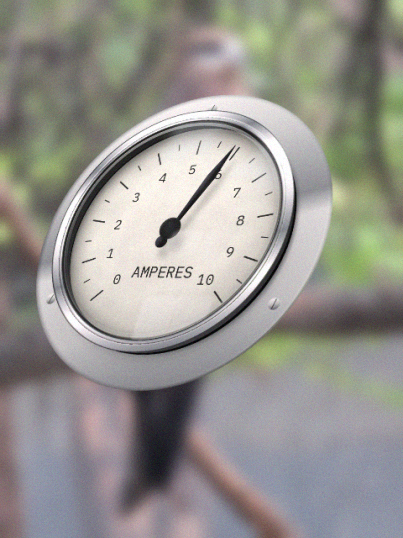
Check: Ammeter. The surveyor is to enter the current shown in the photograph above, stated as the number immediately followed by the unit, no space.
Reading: 6A
